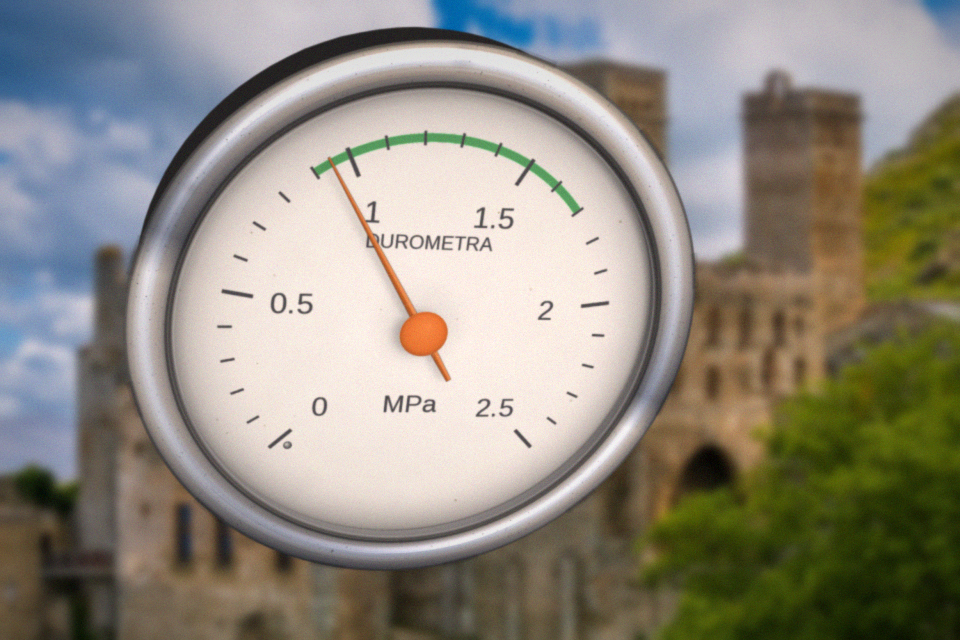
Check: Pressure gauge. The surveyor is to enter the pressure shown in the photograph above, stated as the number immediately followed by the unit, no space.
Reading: 0.95MPa
